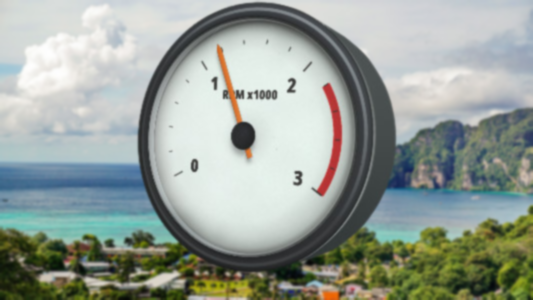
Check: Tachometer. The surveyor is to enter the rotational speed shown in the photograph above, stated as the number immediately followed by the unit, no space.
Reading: 1200rpm
